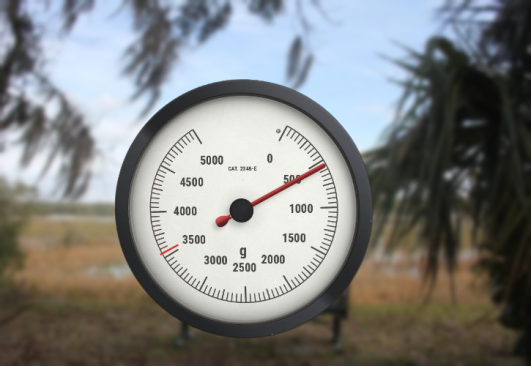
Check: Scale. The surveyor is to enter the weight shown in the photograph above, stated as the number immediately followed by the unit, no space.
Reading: 550g
